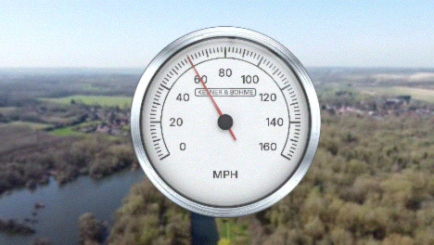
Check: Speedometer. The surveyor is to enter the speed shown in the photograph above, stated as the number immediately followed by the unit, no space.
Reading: 60mph
